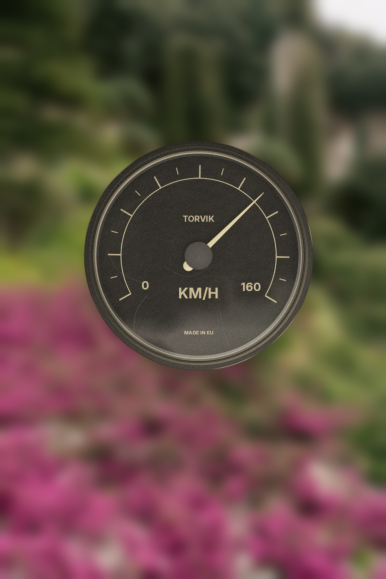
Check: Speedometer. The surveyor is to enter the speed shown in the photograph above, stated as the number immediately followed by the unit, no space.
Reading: 110km/h
